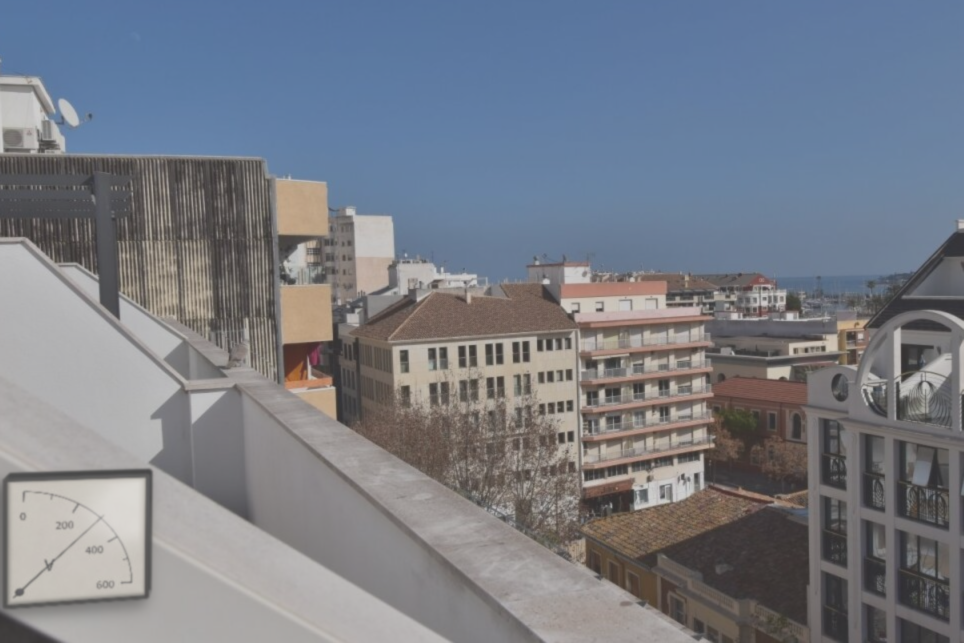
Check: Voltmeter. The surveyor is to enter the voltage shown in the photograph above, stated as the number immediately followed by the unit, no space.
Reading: 300V
